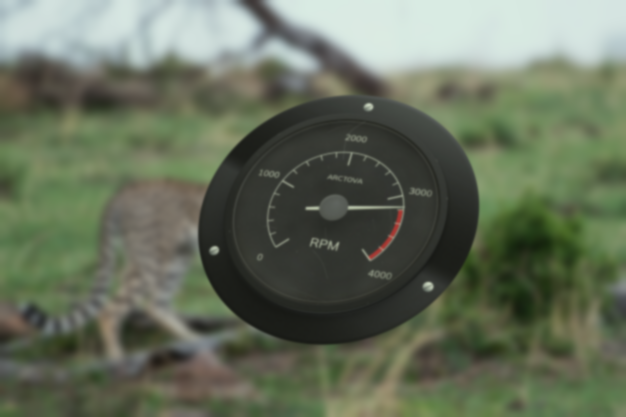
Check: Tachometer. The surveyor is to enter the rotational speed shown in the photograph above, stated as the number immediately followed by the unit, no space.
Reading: 3200rpm
